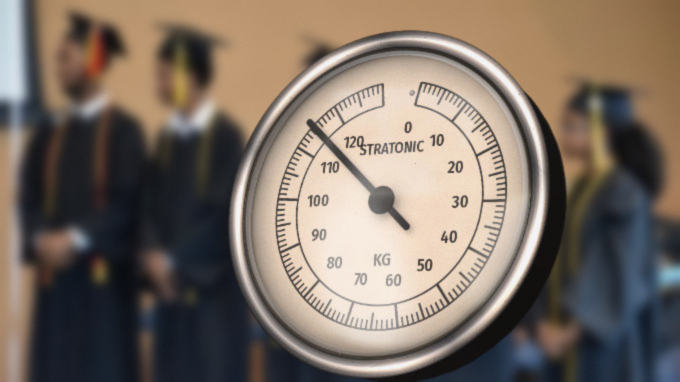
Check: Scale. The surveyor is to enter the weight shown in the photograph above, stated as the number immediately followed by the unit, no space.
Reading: 115kg
